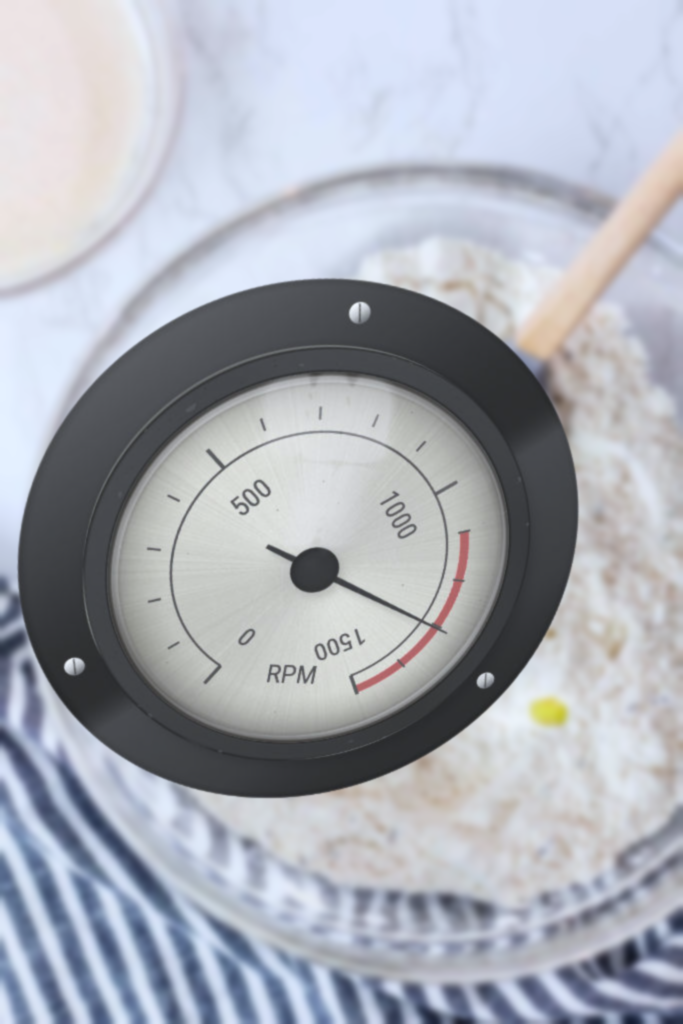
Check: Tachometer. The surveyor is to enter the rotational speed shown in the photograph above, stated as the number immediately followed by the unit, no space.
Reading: 1300rpm
